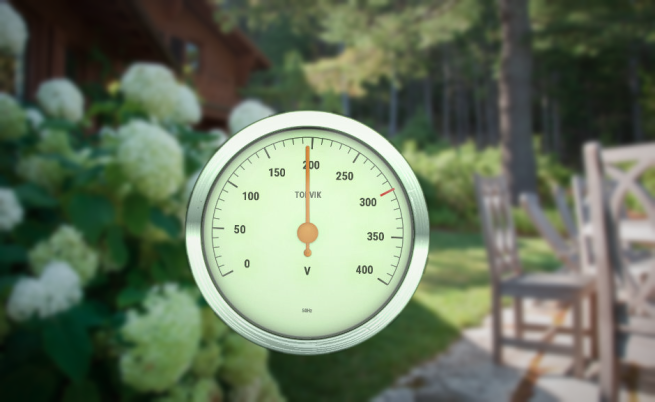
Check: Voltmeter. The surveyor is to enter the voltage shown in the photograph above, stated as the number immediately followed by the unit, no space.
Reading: 195V
